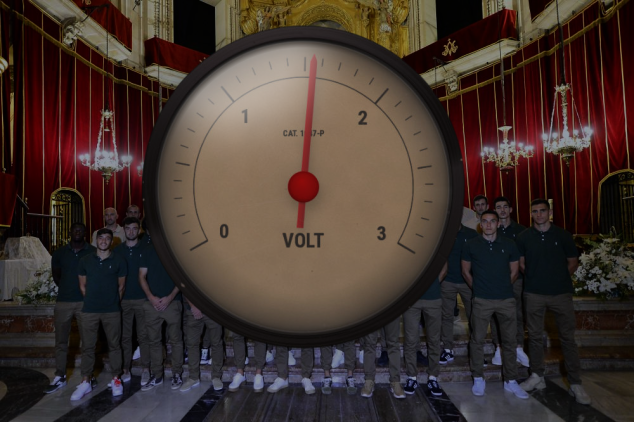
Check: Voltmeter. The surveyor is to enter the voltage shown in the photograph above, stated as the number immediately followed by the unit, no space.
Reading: 1.55V
